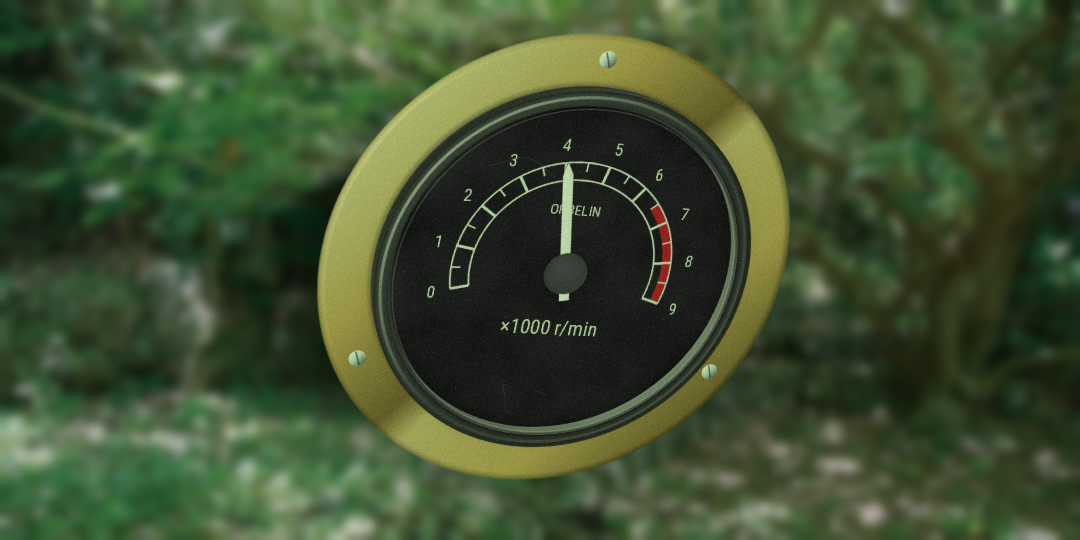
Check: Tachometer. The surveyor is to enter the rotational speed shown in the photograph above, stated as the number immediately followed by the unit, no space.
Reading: 4000rpm
